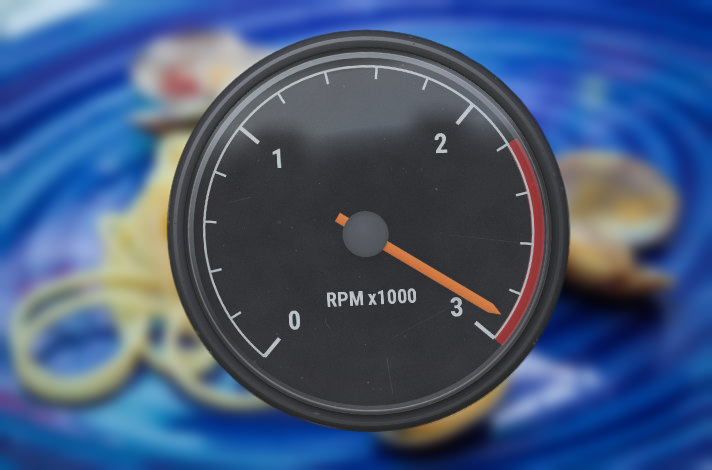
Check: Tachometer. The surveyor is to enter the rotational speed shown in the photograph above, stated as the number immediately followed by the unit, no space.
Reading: 2900rpm
